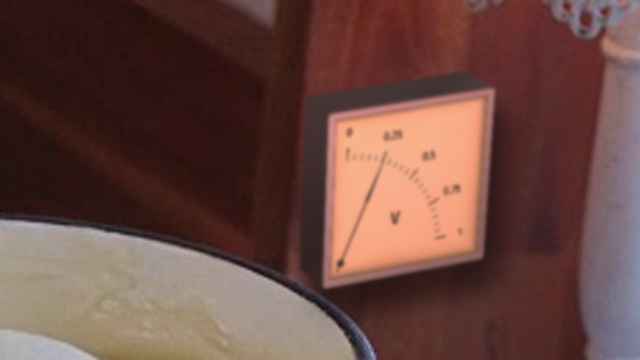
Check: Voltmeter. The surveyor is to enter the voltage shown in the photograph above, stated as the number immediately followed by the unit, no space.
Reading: 0.25V
